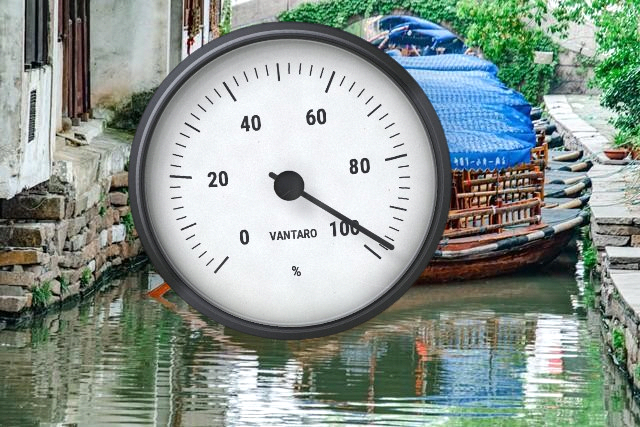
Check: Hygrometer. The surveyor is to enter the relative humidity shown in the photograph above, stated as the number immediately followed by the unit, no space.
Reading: 97%
